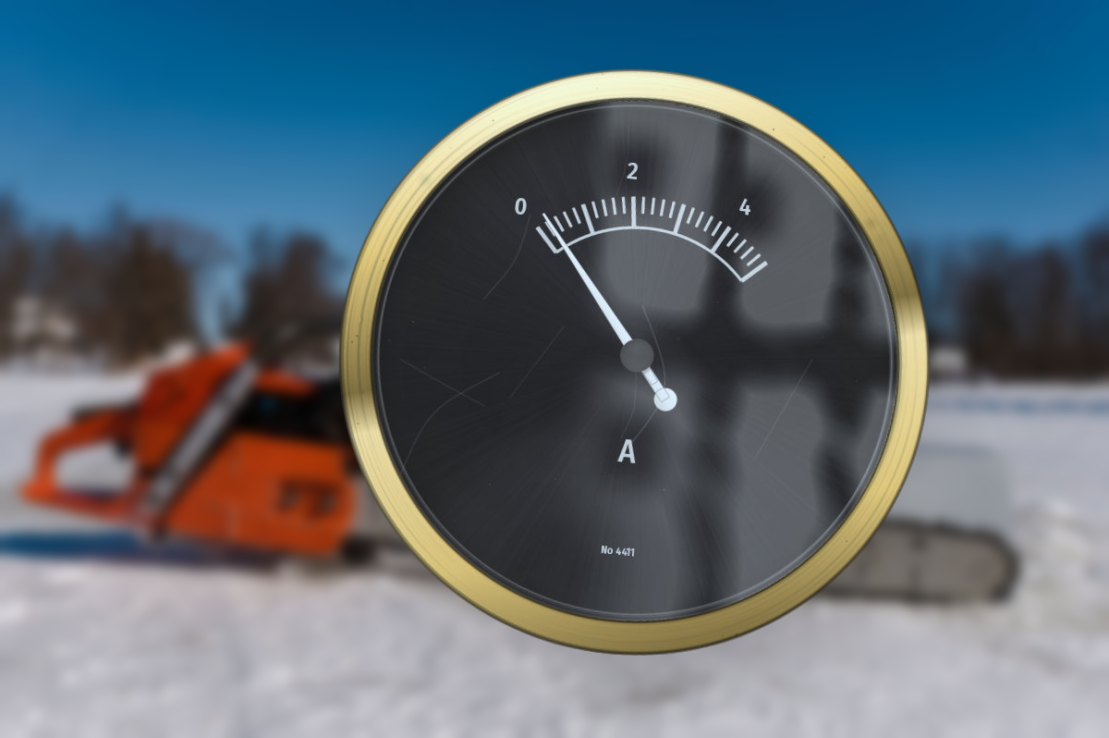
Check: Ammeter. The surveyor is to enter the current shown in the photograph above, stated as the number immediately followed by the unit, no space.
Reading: 0.2A
